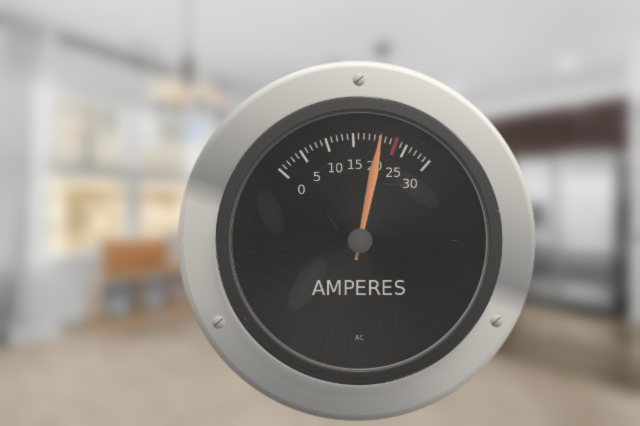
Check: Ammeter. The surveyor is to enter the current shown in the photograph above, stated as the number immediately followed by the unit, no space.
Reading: 20A
